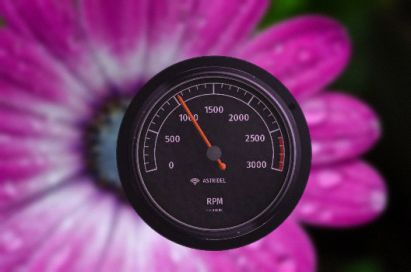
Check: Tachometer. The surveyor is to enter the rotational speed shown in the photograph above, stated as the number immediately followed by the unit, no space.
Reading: 1050rpm
